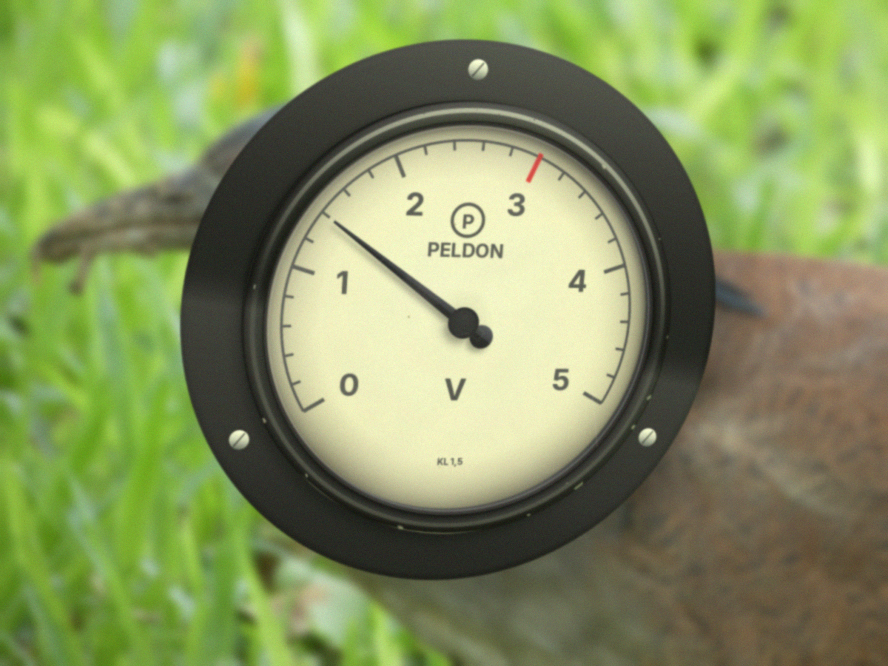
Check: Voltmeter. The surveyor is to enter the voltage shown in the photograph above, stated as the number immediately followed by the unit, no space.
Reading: 1.4V
